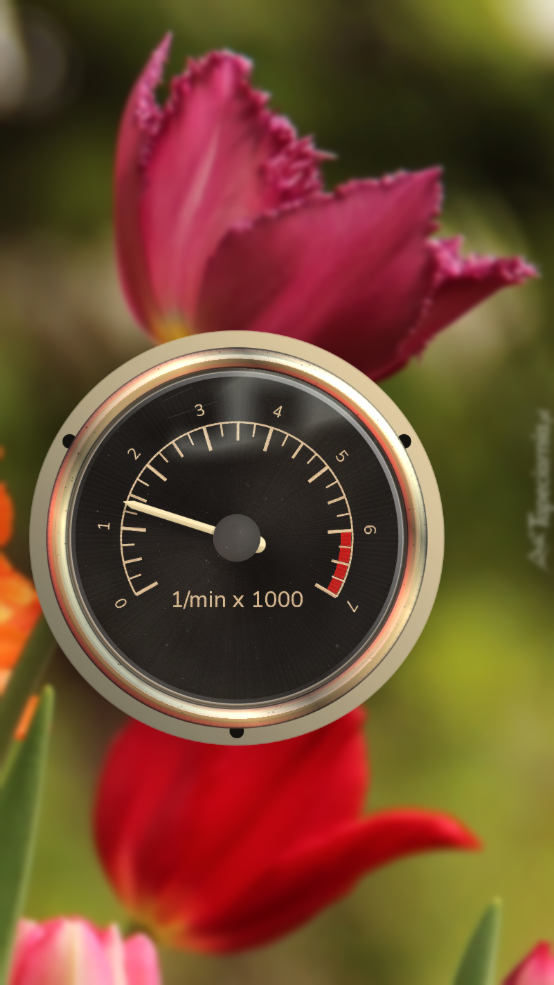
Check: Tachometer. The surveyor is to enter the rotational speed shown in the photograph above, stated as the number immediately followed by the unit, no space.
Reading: 1375rpm
